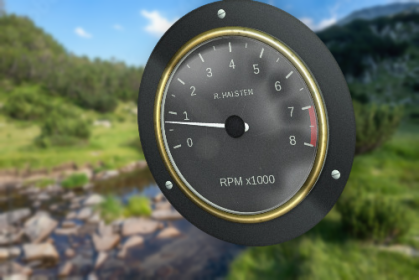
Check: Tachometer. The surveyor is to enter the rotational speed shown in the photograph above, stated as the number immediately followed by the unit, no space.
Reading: 750rpm
